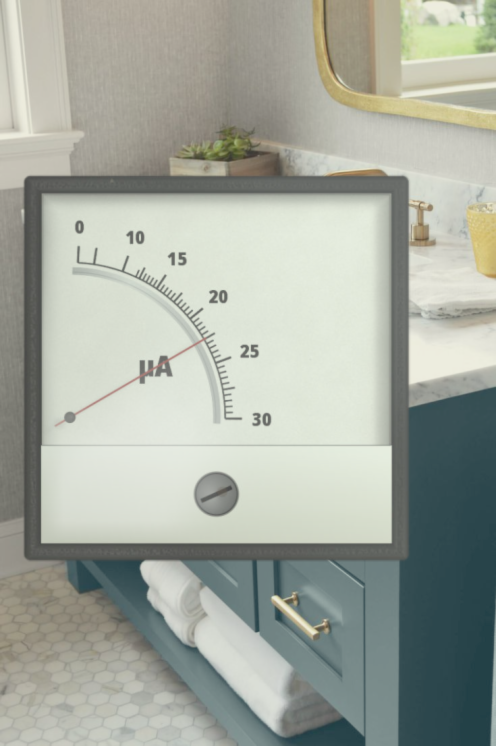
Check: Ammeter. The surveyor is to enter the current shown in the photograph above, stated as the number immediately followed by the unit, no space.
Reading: 22.5µA
